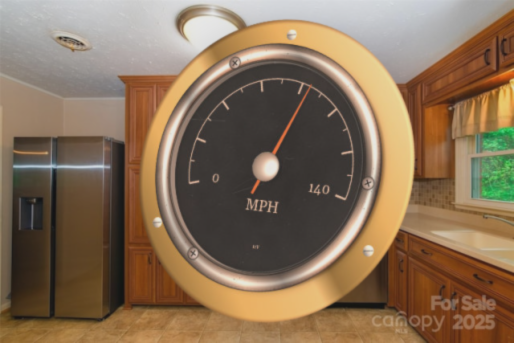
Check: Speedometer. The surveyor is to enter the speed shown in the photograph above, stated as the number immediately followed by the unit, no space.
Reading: 85mph
